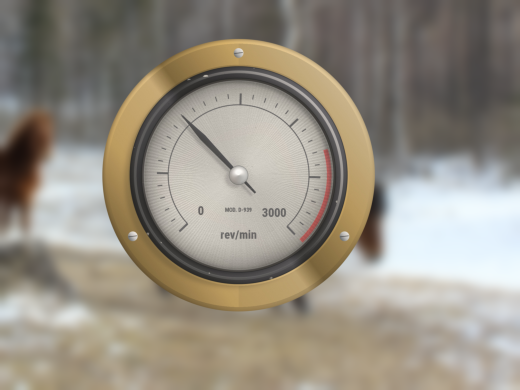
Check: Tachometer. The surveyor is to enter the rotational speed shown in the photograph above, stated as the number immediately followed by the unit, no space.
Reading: 1000rpm
